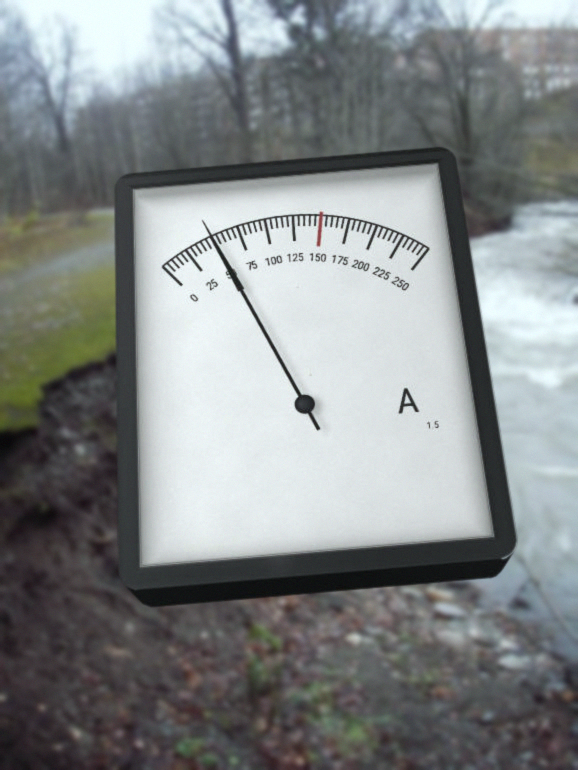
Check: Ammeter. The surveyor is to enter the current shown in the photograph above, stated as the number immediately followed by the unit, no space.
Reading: 50A
